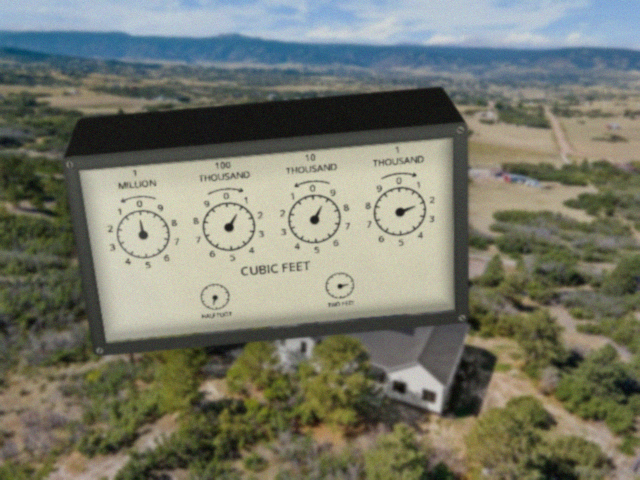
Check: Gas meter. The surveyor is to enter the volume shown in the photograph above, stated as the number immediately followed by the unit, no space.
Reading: 9200ft³
